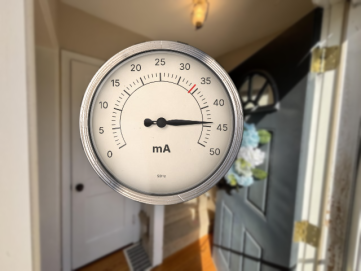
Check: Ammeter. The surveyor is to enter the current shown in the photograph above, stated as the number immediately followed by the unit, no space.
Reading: 44mA
